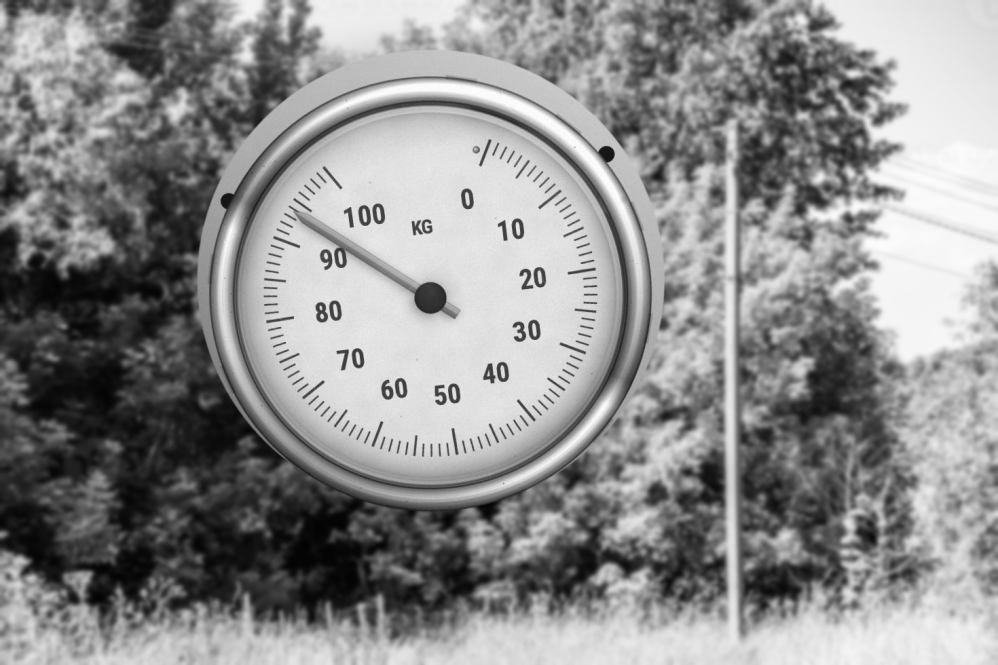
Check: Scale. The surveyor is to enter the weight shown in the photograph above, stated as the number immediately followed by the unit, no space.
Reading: 94kg
